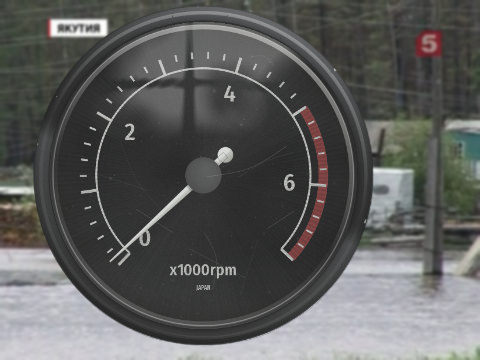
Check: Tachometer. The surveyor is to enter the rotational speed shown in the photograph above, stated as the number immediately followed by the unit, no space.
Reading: 100rpm
